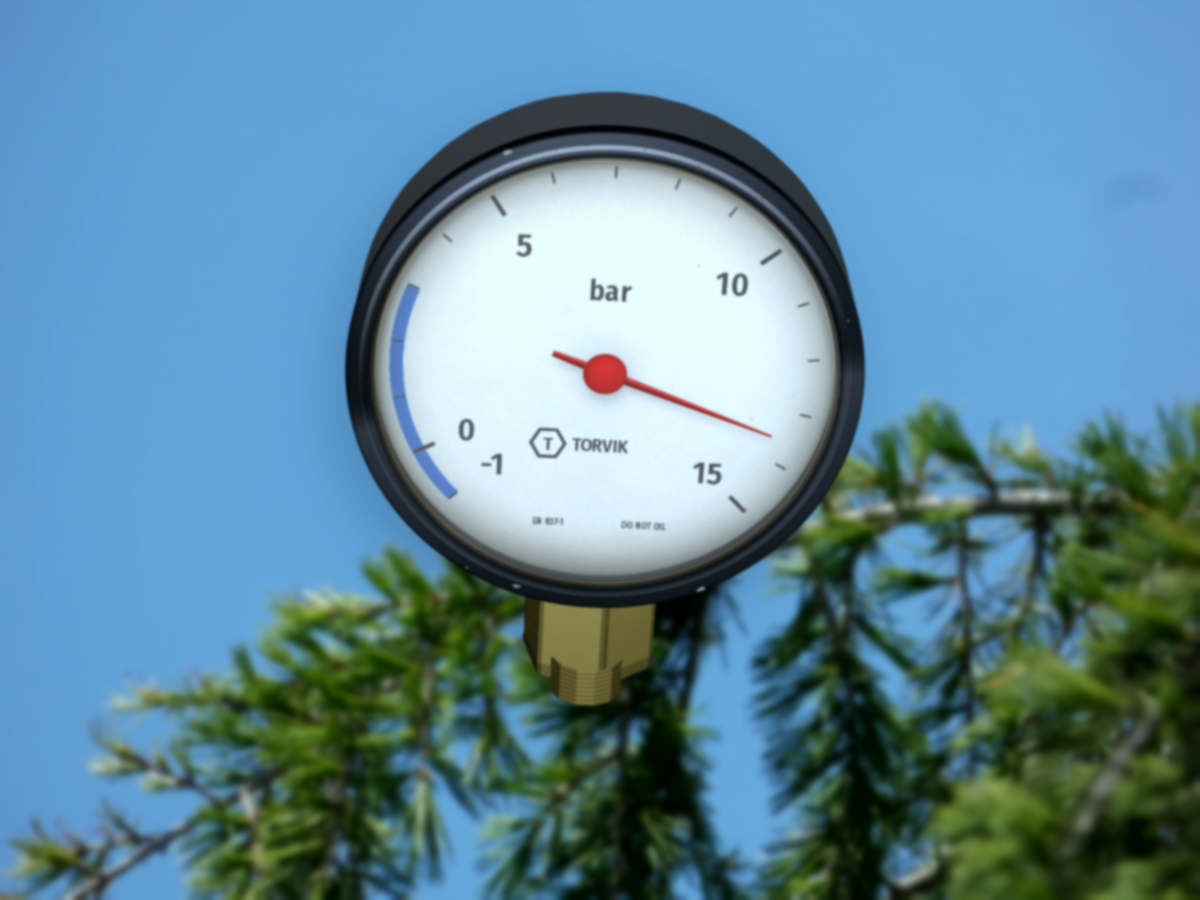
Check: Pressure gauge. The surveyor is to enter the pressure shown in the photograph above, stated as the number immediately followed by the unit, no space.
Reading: 13.5bar
